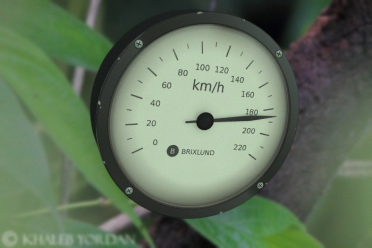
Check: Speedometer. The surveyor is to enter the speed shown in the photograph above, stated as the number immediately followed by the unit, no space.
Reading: 185km/h
